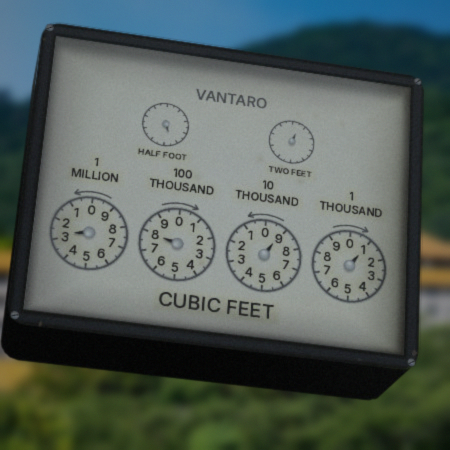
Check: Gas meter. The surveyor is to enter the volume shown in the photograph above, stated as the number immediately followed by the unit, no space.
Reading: 279100ft³
